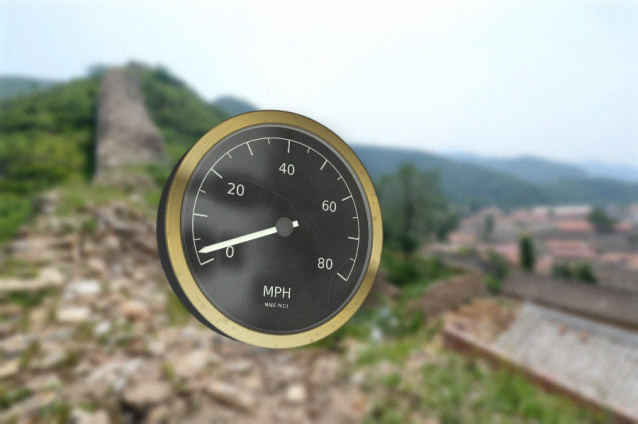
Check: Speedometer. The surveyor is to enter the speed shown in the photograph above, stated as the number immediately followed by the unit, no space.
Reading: 2.5mph
